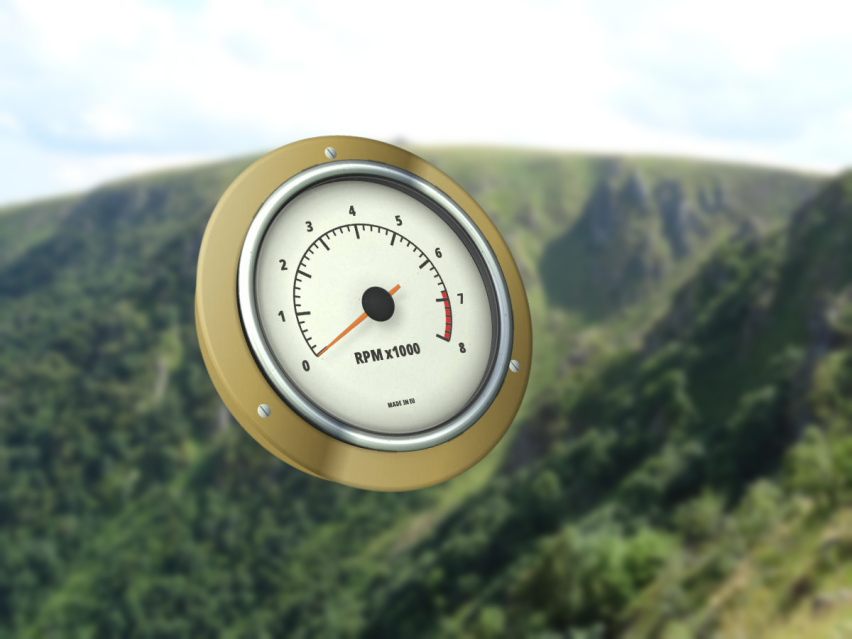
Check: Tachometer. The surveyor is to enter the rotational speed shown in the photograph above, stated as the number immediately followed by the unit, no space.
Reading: 0rpm
